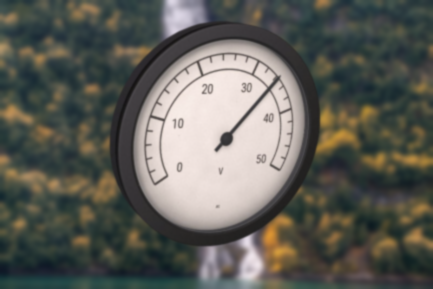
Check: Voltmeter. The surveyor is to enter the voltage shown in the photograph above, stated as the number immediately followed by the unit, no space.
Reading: 34V
